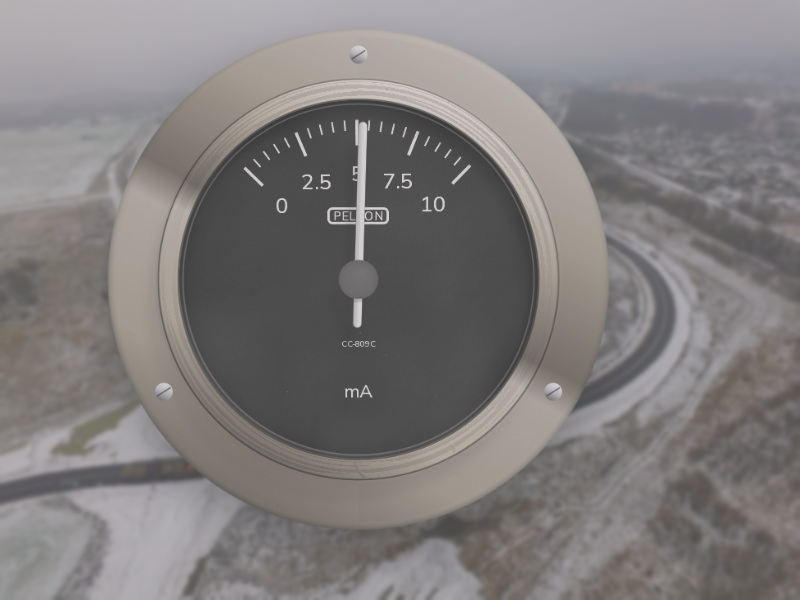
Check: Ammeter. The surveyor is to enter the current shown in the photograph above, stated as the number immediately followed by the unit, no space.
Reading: 5.25mA
